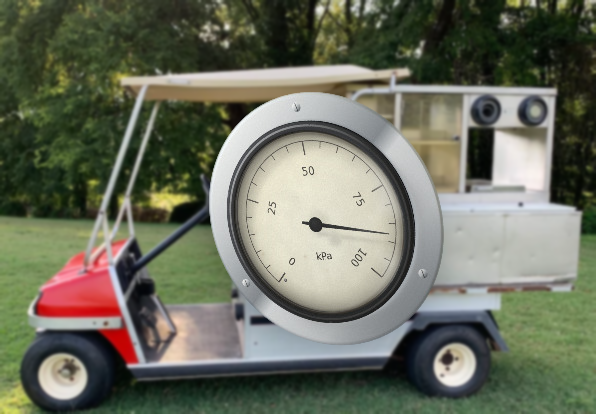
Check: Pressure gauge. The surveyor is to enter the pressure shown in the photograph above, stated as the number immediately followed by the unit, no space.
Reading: 87.5kPa
